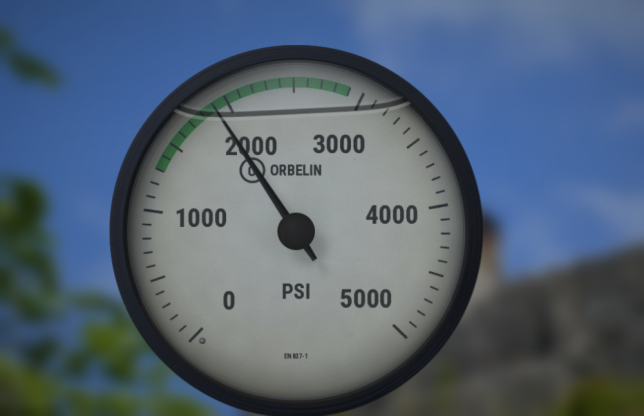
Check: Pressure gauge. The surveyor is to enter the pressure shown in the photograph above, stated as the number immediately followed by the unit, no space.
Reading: 1900psi
